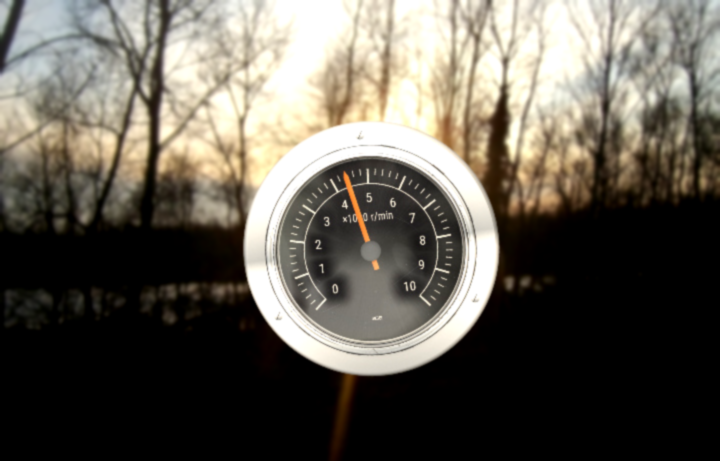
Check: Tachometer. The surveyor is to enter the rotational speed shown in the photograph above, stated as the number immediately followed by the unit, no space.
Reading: 4400rpm
